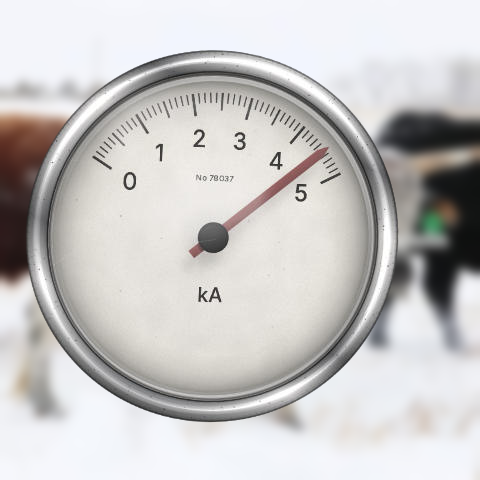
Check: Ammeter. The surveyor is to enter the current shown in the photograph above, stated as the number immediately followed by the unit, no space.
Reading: 4.5kA
